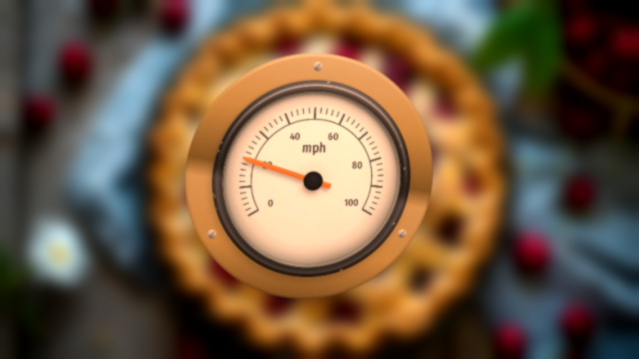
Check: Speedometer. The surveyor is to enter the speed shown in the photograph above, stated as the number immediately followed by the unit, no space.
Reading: 20mph
